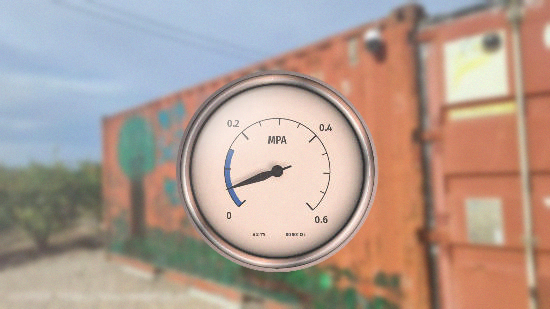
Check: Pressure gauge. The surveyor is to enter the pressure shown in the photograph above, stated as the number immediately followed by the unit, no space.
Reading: 0.05MPa
